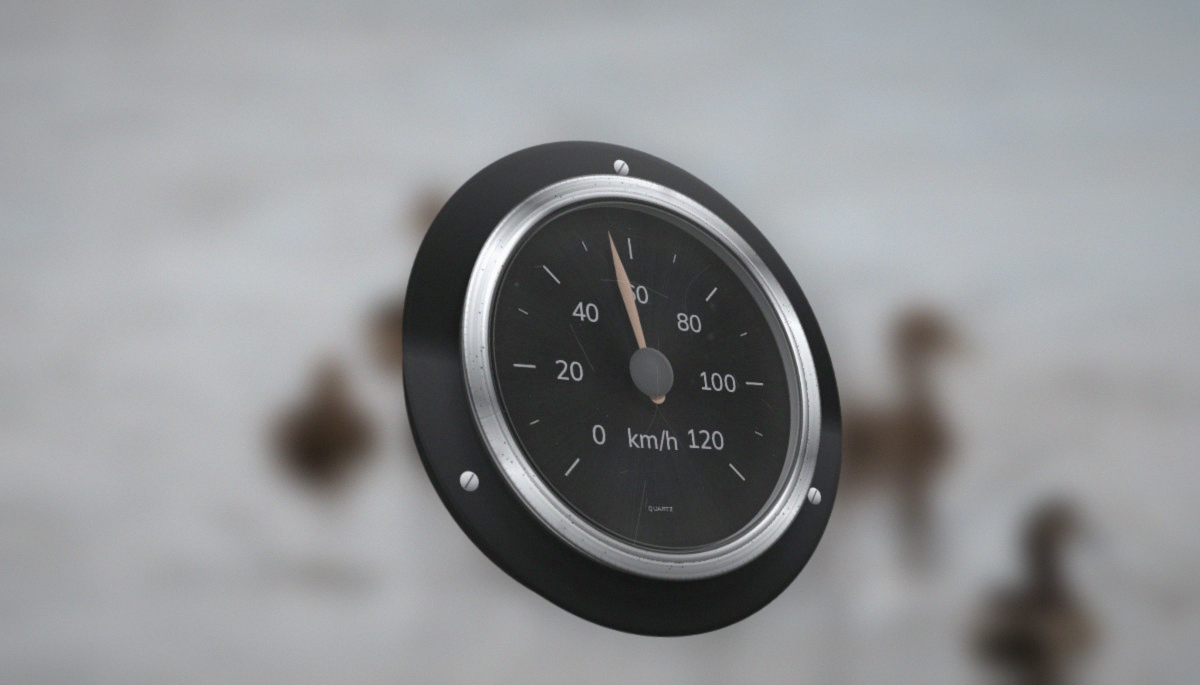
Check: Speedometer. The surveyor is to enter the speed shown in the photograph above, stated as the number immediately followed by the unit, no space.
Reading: 55km/h
